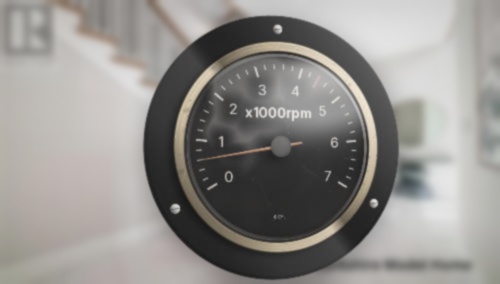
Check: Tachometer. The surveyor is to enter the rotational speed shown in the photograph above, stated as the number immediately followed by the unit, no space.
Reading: 600rpm
